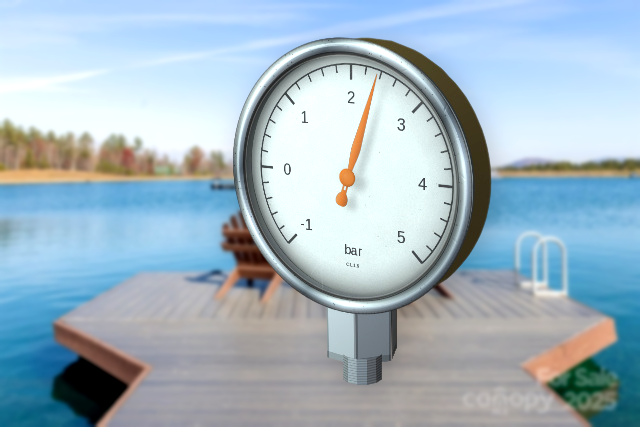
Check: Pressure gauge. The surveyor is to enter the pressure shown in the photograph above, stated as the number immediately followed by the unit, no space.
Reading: 2.4bar
